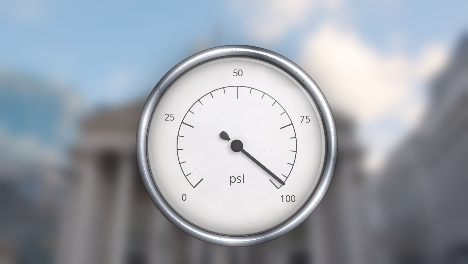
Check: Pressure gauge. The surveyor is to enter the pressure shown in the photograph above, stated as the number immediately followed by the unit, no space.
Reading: 97.5psi
